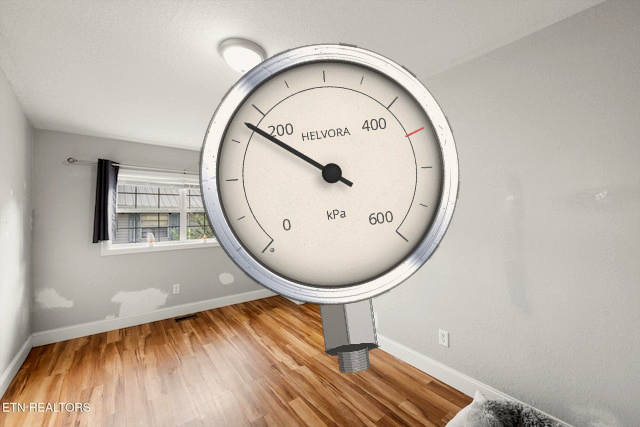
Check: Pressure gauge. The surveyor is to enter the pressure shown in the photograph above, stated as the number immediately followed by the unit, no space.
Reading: 175kPa
